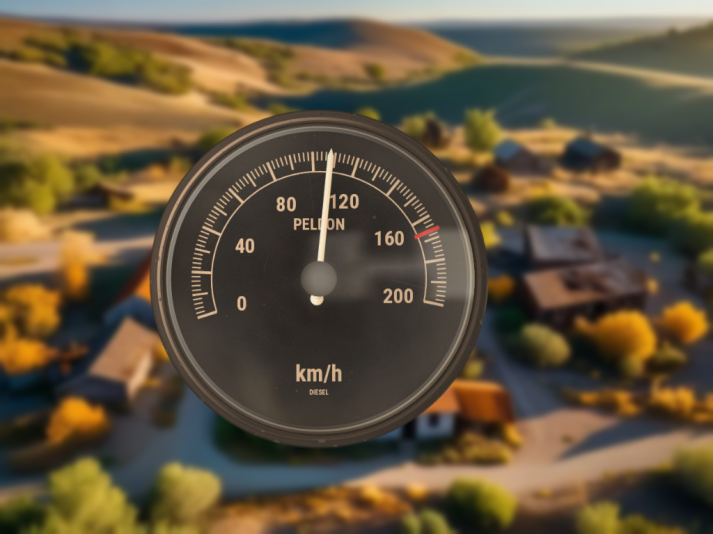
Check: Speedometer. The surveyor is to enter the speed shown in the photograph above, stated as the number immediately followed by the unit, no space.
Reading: 108km/h
